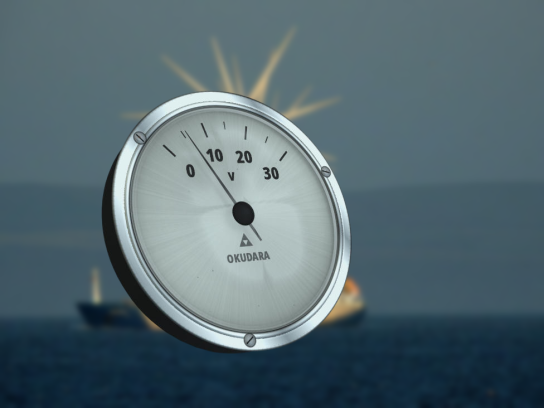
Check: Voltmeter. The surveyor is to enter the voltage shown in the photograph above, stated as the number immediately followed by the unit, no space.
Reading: 5V
